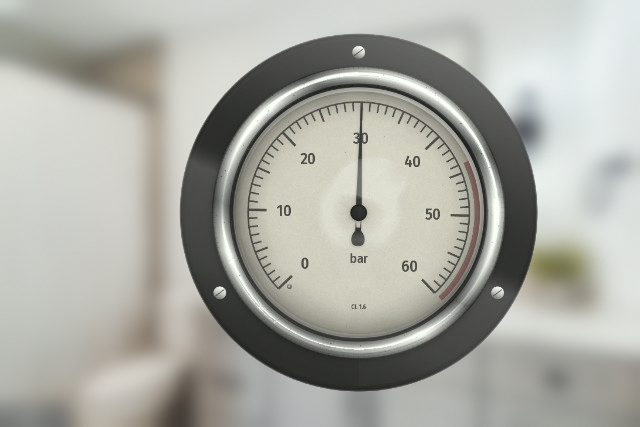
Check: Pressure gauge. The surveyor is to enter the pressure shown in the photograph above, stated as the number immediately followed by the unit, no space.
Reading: 30bar
